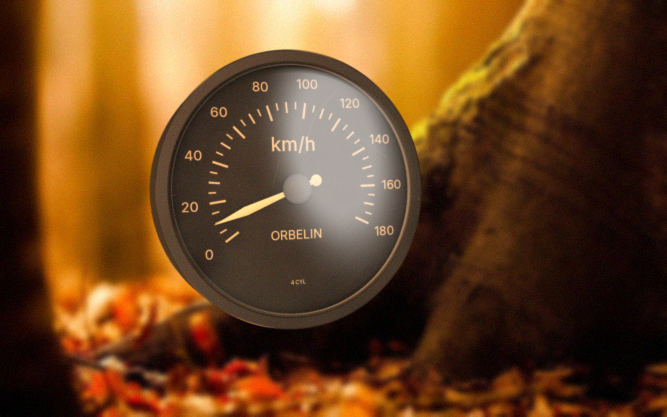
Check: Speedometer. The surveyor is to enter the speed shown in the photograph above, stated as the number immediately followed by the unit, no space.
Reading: 10km/h
